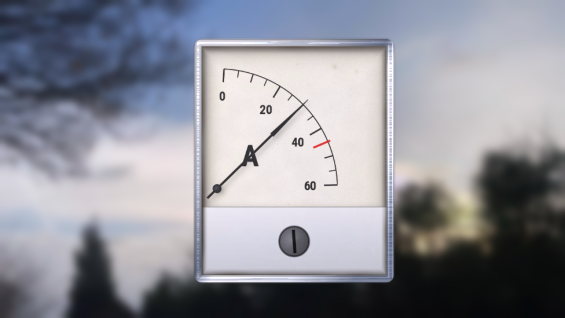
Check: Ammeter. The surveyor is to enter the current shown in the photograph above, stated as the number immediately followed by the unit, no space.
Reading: 30A
